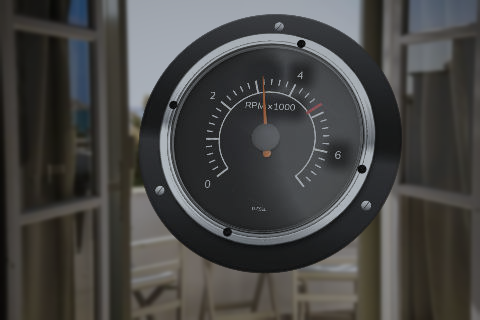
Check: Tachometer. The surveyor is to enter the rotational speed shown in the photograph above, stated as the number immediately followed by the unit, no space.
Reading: 3200rpm
